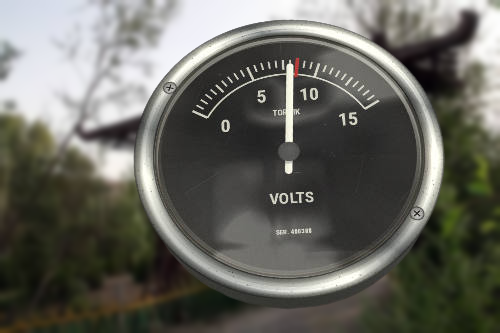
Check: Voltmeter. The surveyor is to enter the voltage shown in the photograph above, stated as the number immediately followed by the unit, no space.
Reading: 8V
